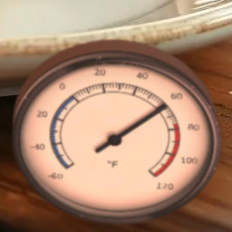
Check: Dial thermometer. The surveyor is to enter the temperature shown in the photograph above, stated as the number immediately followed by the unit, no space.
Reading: 60°F
